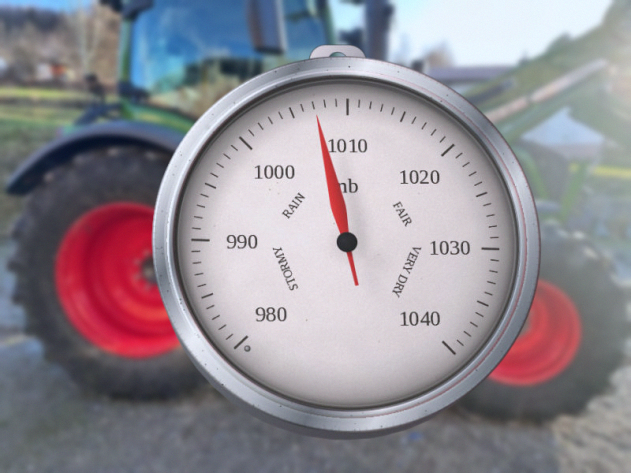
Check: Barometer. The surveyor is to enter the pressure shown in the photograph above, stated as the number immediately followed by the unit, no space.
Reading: 1007mbar
